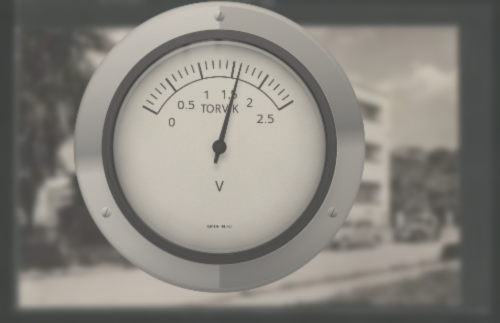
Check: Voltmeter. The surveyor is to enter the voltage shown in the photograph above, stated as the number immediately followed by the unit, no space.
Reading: 1.6V
